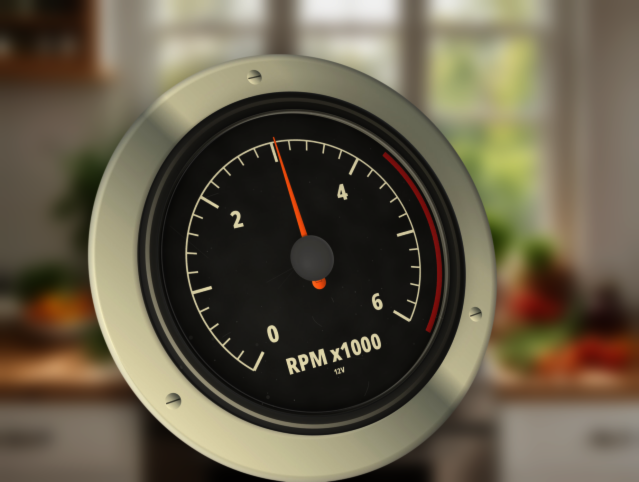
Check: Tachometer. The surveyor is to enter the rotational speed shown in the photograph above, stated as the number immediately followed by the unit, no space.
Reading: 3000rpm
